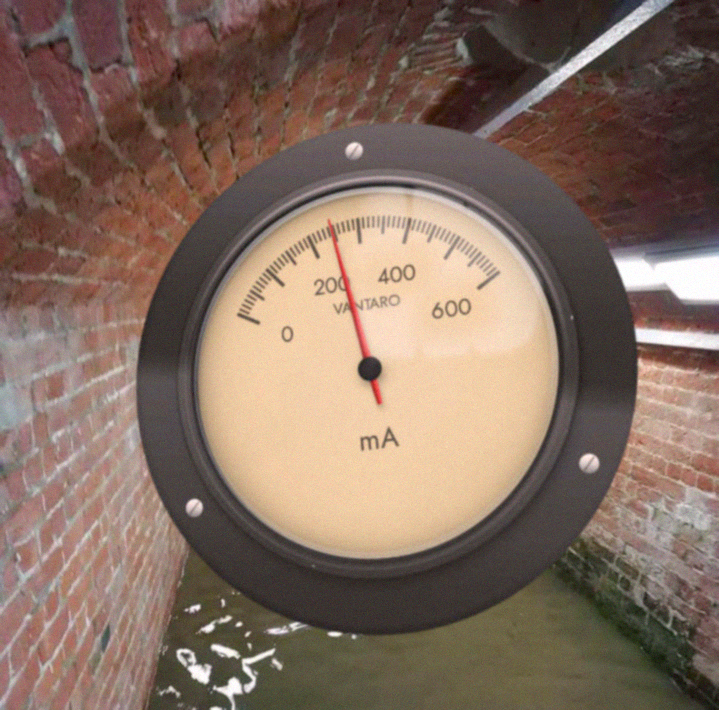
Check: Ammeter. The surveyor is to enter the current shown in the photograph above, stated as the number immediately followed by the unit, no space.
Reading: 250mA
